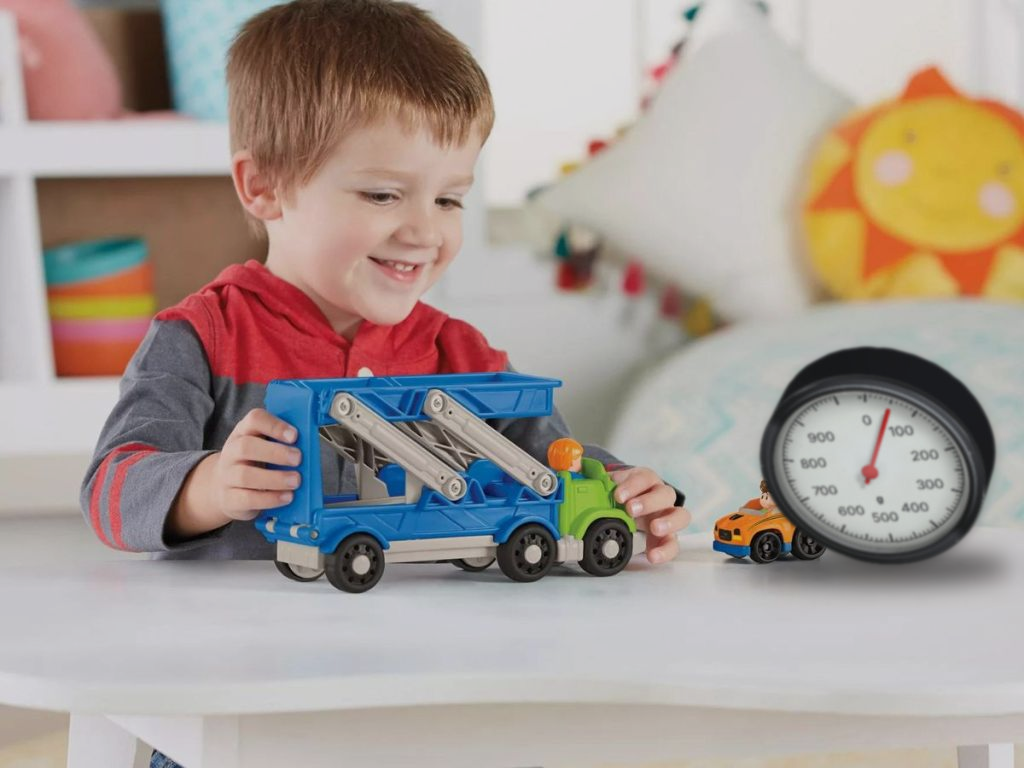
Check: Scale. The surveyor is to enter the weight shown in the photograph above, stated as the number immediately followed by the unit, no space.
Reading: 50g
